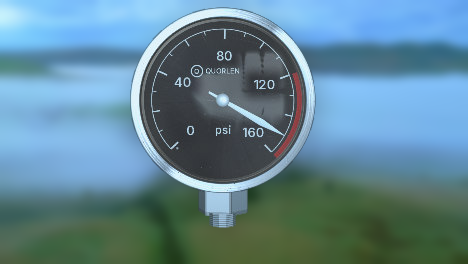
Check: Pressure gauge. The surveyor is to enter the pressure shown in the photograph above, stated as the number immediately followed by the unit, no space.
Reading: 150psi
